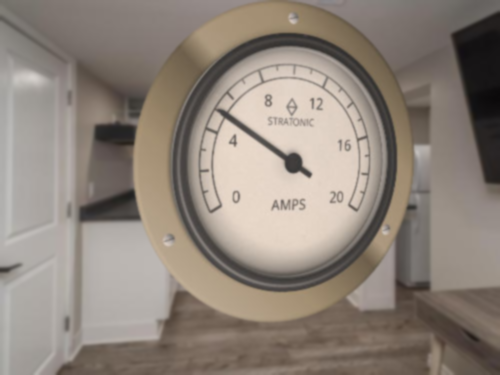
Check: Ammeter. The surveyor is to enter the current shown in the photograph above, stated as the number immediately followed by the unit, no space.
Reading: 5A
